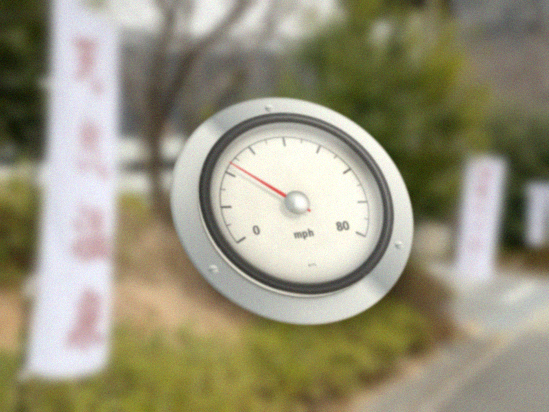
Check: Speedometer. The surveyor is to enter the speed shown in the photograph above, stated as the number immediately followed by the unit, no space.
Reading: 22.5mph
